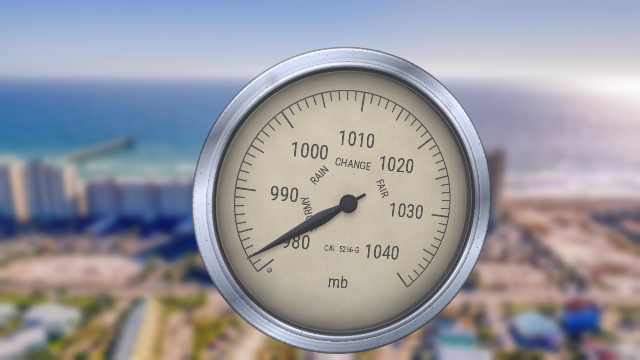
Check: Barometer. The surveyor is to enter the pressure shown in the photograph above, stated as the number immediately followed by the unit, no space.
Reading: 982mbar
